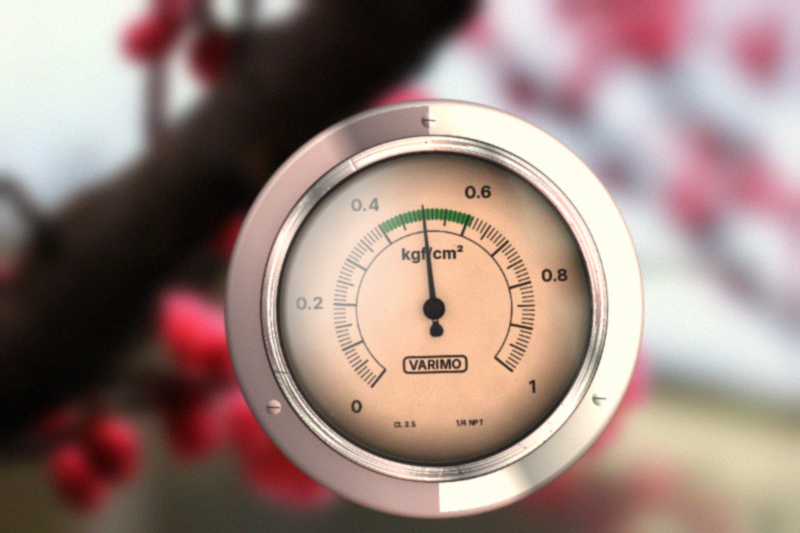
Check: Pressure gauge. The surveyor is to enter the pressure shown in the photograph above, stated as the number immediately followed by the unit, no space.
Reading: 0.5kg/cm²
